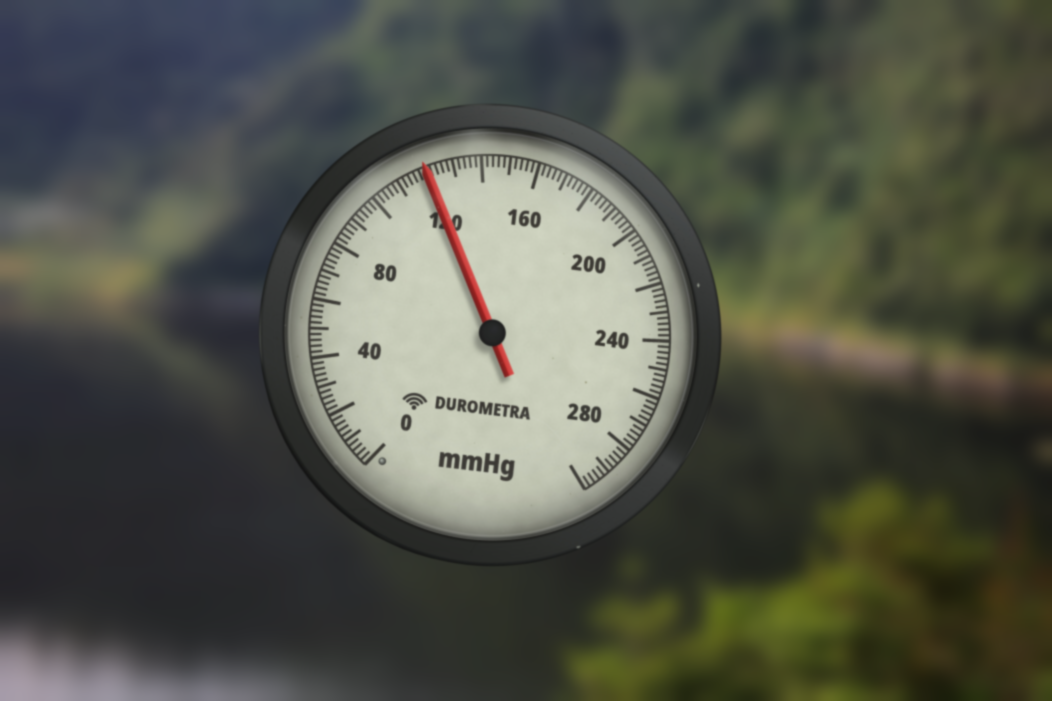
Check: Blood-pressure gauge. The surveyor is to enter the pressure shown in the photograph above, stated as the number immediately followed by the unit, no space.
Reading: 120mmHg
